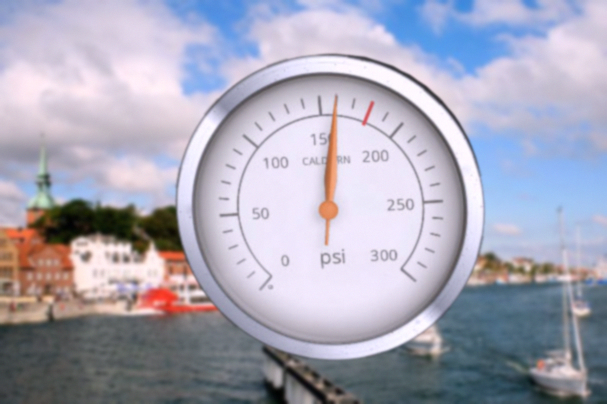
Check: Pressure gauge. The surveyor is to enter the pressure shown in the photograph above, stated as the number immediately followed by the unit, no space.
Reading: 160psi
